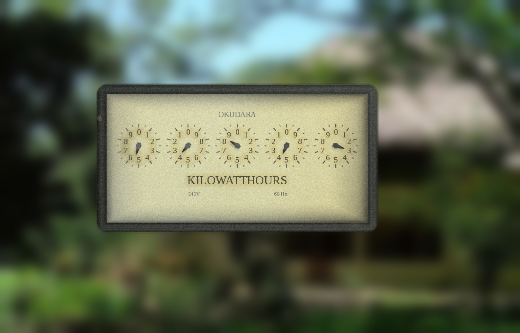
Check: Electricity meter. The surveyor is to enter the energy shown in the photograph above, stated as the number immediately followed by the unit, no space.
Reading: 53843kWh
